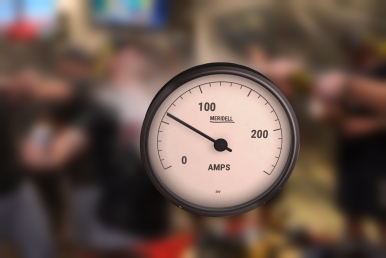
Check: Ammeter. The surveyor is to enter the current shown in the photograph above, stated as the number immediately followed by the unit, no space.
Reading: 60A
